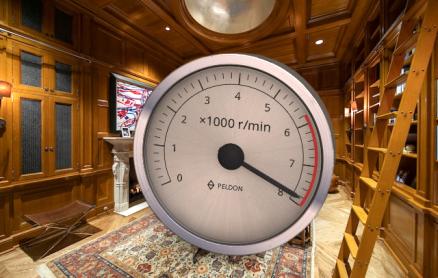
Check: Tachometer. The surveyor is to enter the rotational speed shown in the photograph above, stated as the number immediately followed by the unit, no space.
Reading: 7800rpm
